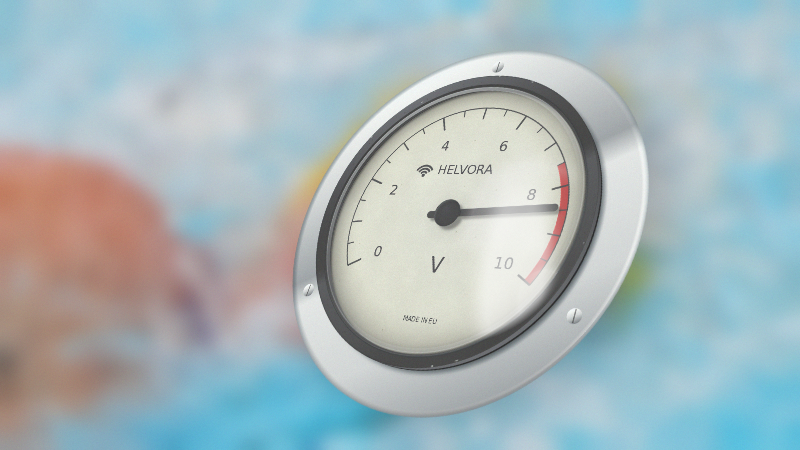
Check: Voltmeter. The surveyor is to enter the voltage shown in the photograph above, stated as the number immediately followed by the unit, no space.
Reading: 8.5V
